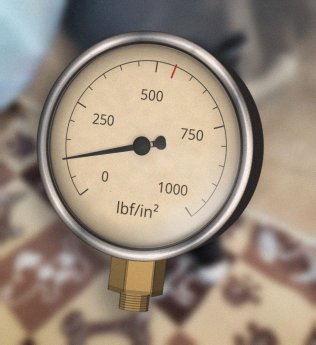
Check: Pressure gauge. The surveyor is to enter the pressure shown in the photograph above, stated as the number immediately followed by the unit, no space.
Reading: 100psi
